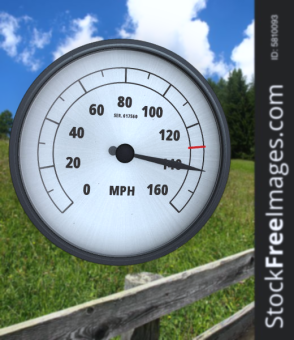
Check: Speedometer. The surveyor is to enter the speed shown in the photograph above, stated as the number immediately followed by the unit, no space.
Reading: 140mph
